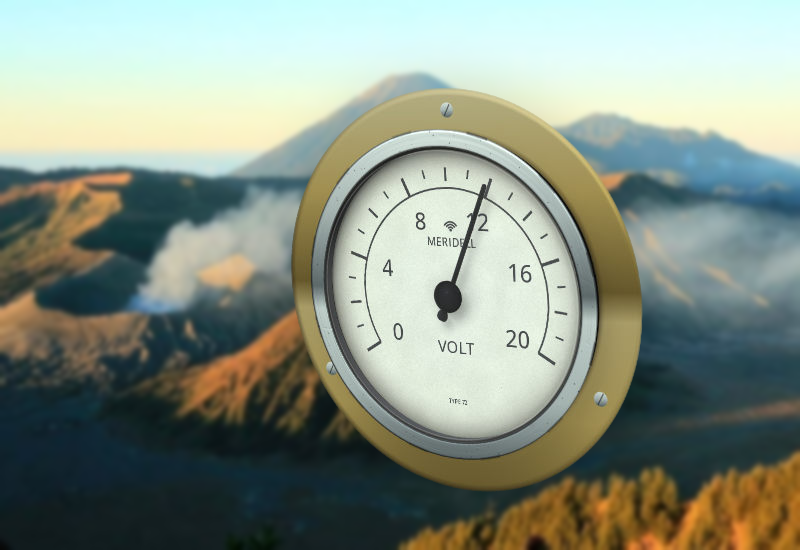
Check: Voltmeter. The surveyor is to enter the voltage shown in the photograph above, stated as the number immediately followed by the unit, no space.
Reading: 12V
